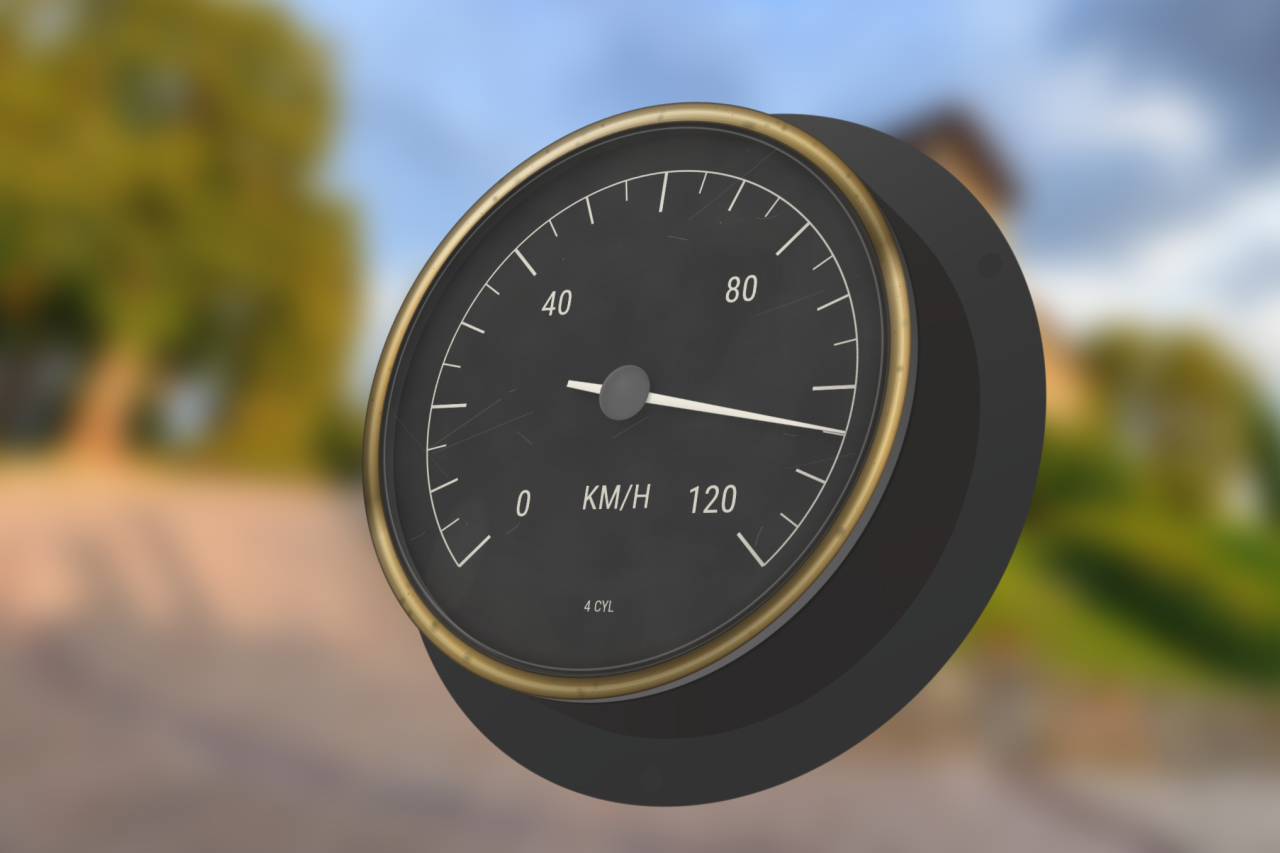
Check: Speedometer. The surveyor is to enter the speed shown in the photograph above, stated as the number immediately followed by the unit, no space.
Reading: 105km/h
